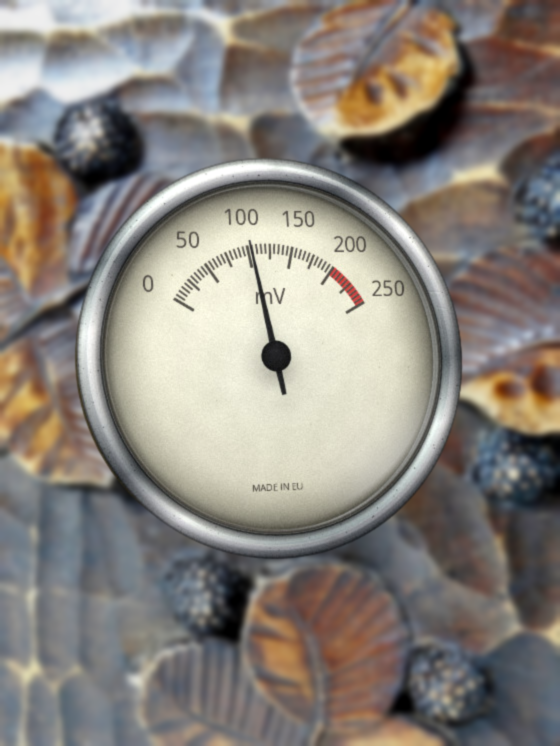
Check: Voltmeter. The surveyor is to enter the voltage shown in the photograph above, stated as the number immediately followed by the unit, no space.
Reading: 100mV
